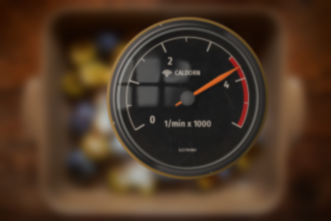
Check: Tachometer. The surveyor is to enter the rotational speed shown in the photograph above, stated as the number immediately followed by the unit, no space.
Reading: 3750rpm
